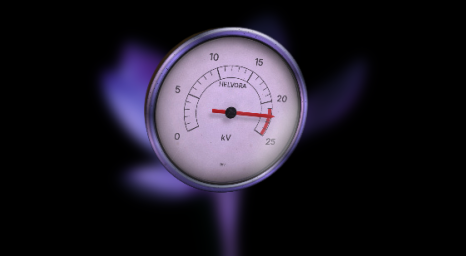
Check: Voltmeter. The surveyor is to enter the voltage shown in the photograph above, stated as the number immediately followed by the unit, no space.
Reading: 22kV
